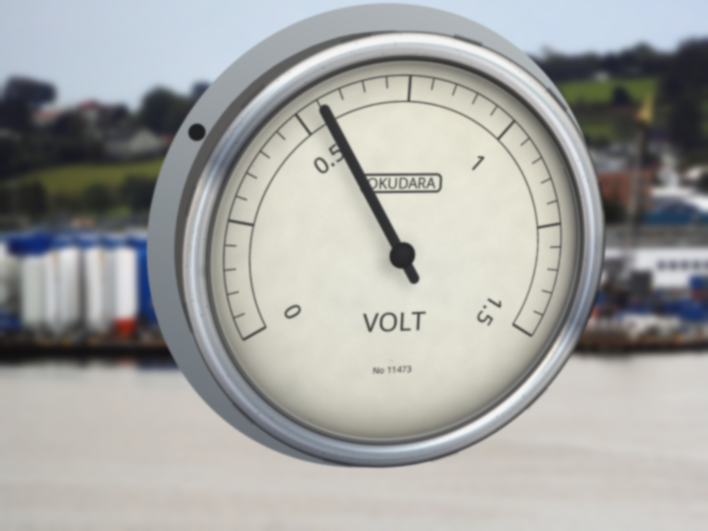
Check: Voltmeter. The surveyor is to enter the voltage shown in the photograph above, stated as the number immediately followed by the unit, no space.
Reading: 0.55V
